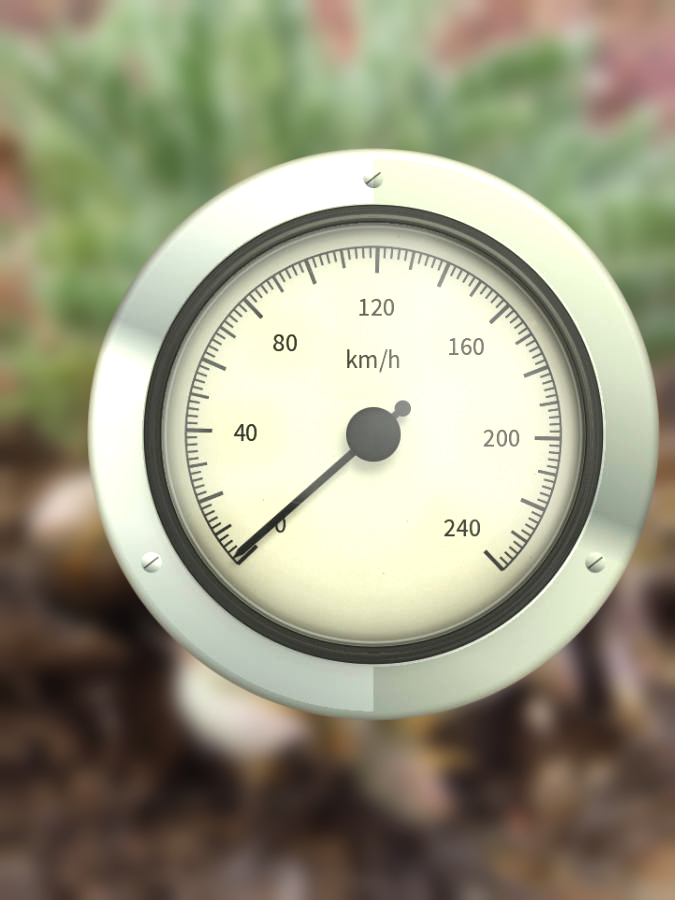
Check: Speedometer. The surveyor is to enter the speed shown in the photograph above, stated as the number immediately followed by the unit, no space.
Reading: 2km/h
